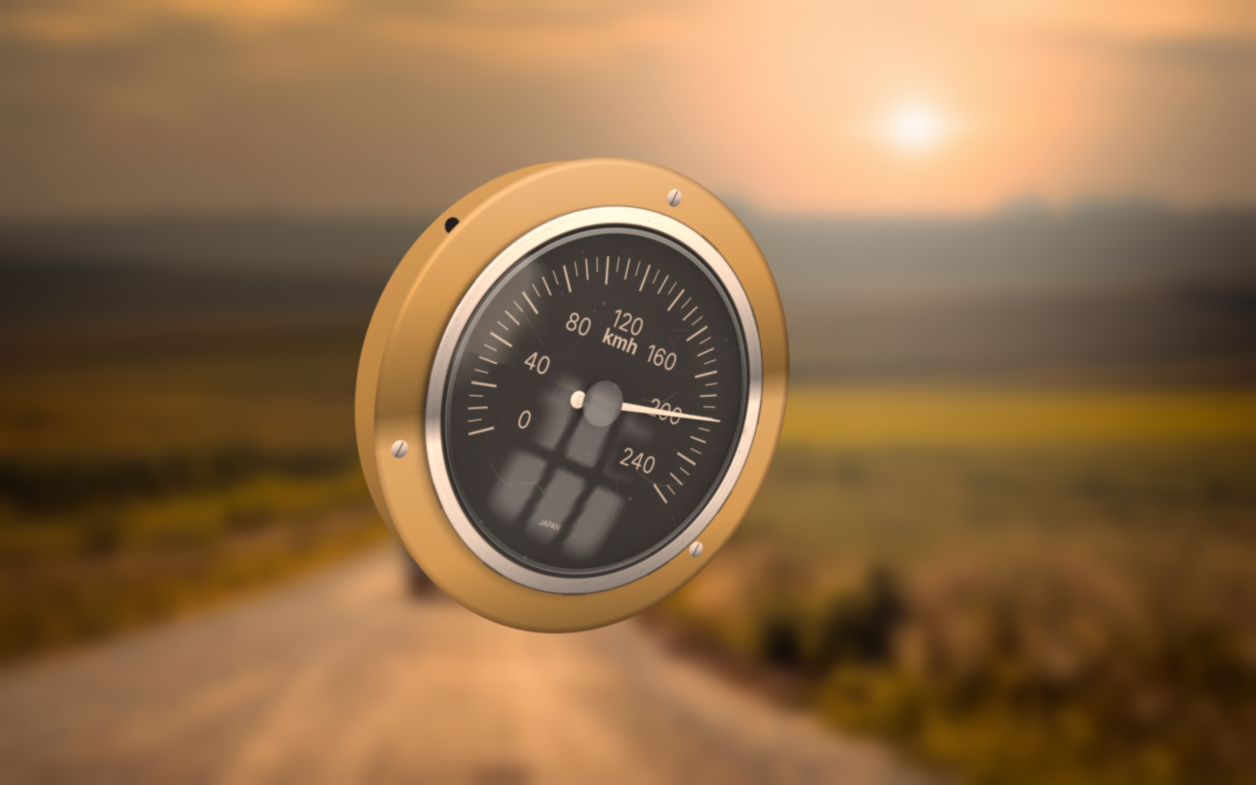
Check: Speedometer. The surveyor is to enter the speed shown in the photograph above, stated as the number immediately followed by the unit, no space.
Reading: 200km/h
